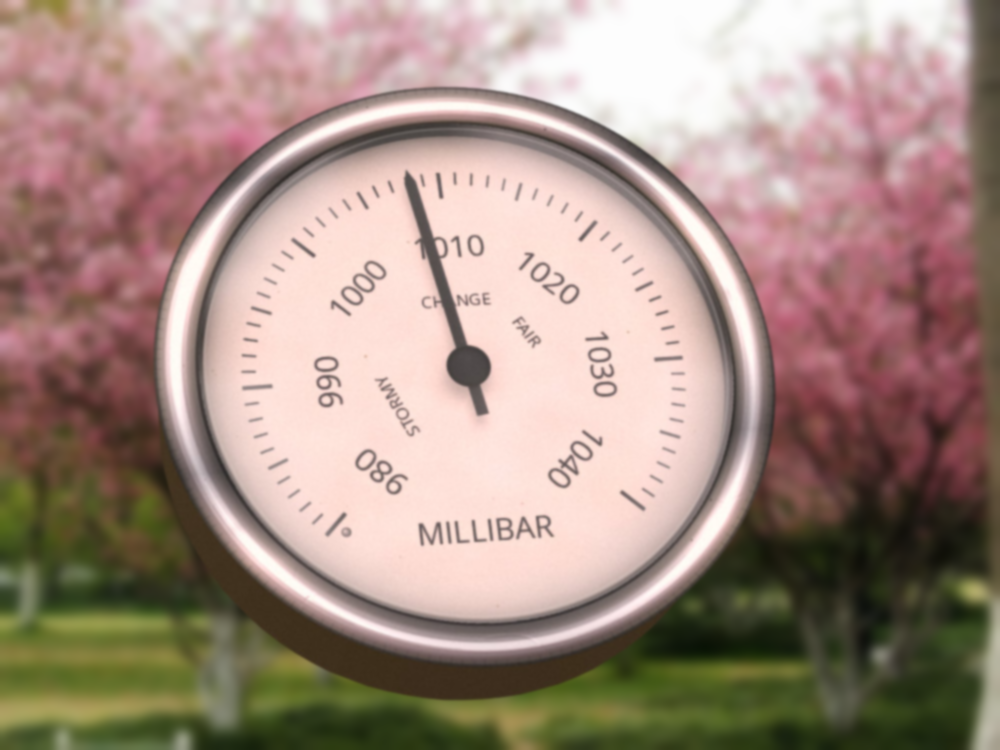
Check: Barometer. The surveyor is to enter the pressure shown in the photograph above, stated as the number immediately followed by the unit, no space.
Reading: 1008mbar
